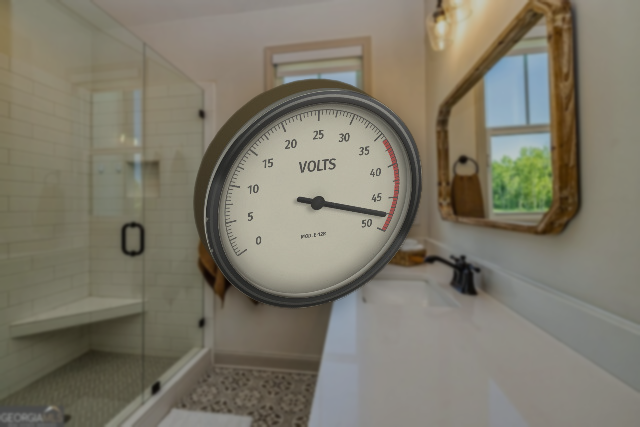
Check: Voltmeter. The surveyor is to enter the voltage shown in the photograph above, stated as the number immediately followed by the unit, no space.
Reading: 47.5V
